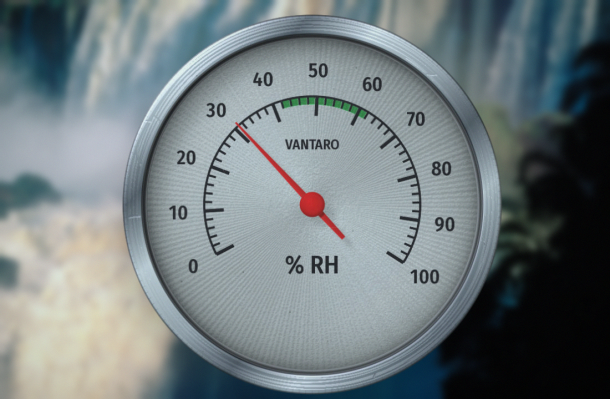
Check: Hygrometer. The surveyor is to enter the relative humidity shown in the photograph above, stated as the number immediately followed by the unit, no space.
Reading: 31%
